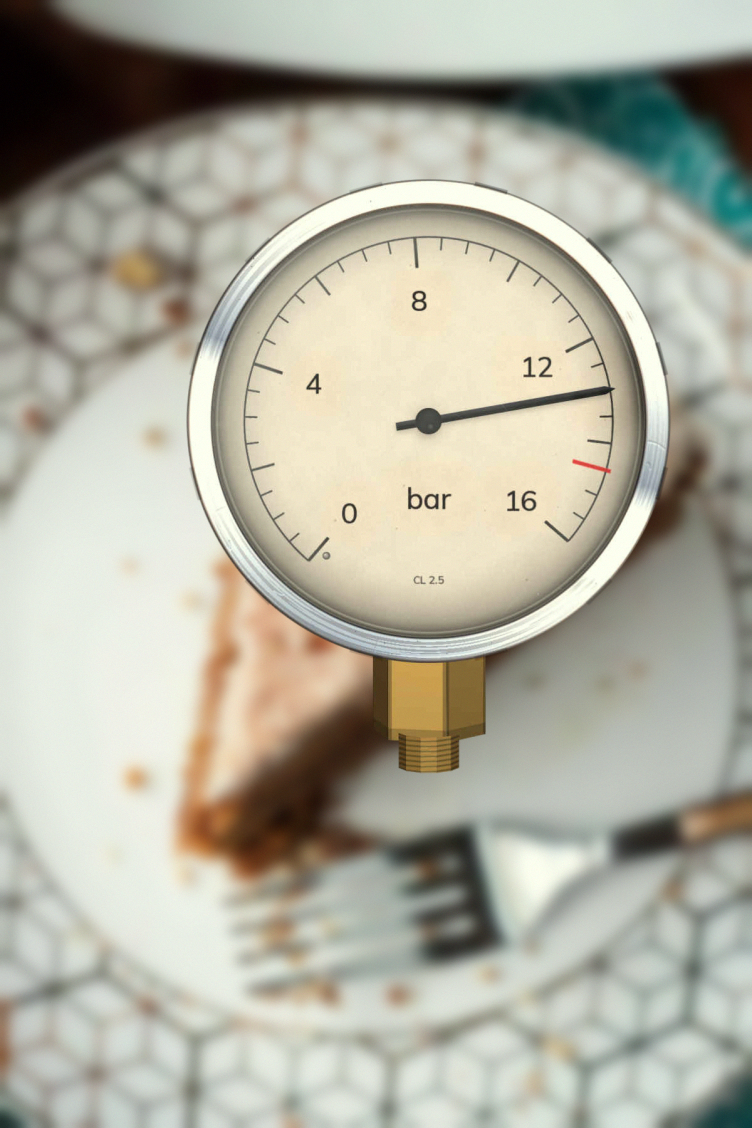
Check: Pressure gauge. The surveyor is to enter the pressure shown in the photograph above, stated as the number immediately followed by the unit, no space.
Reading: 13bar
